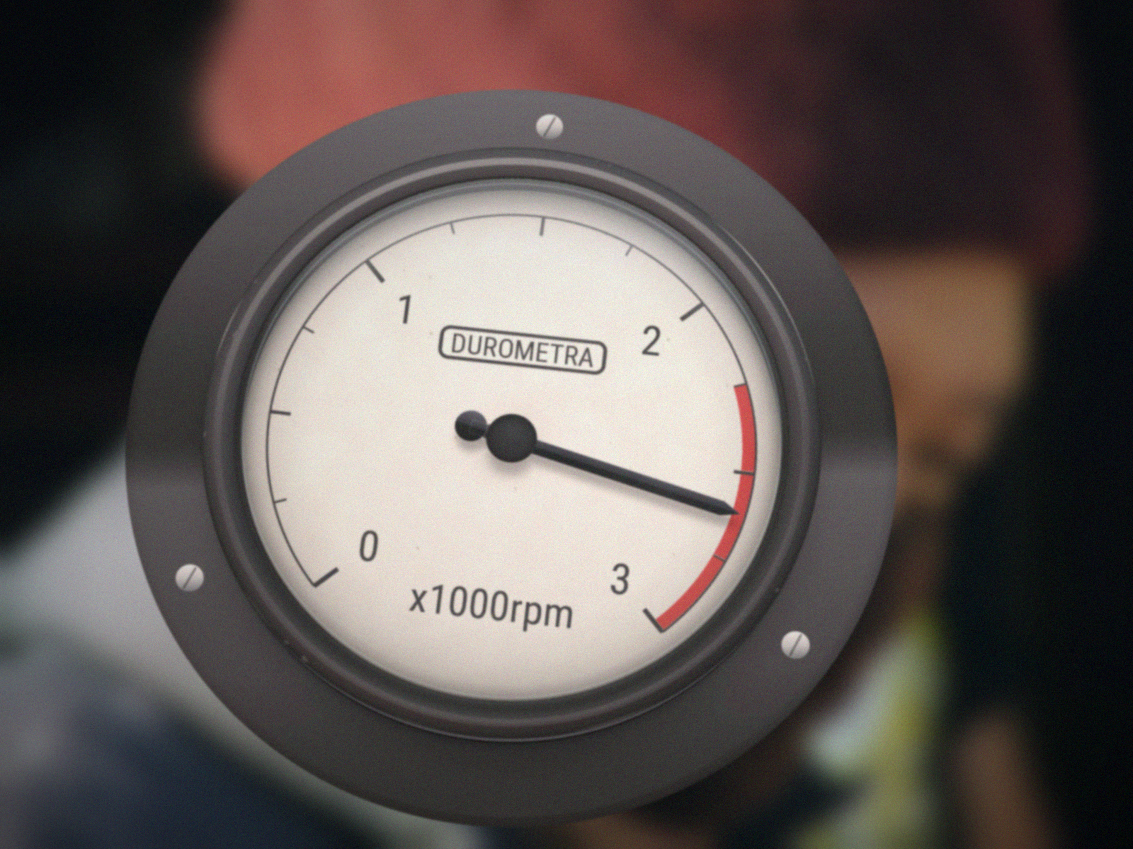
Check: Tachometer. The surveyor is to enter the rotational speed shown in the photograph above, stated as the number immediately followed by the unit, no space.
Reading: 2625rpm
